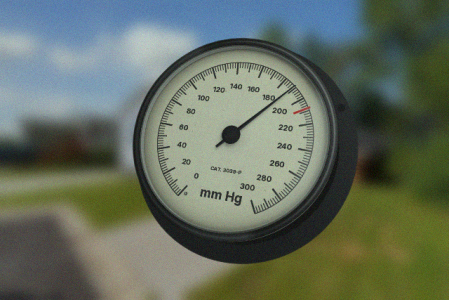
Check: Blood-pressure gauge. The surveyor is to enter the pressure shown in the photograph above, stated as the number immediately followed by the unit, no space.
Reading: 190mmHg
